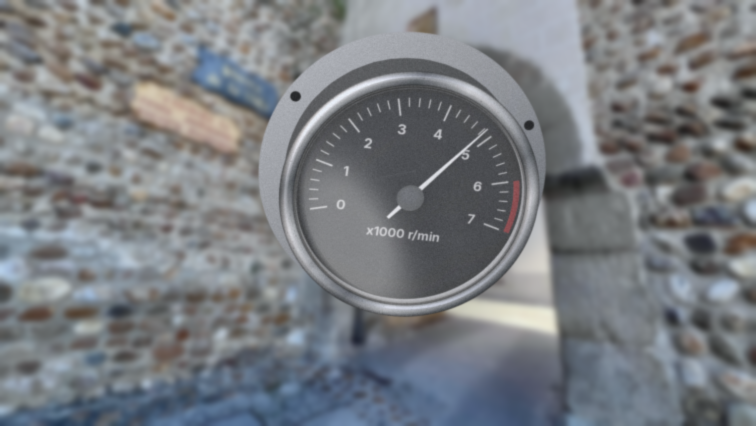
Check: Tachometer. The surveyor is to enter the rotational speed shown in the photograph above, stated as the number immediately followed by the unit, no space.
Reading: 4800rpm
